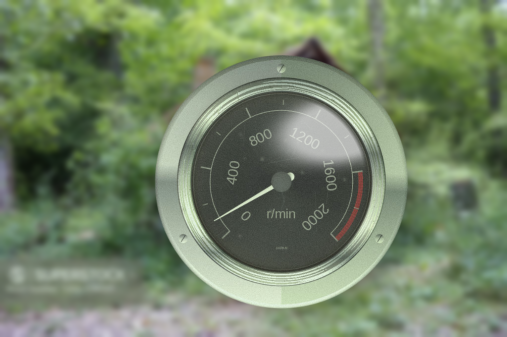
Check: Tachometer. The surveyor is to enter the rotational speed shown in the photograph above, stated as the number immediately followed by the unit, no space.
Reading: 100rpm
